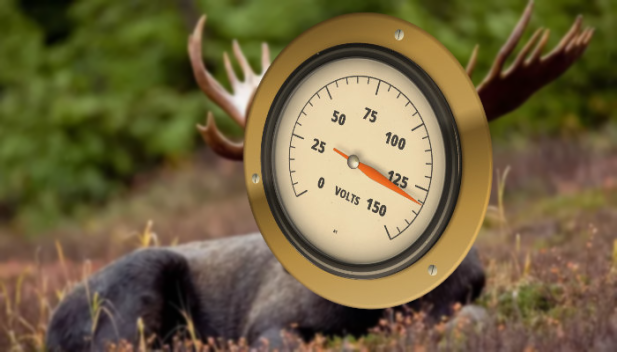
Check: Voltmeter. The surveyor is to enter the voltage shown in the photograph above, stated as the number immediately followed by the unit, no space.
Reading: 130V
